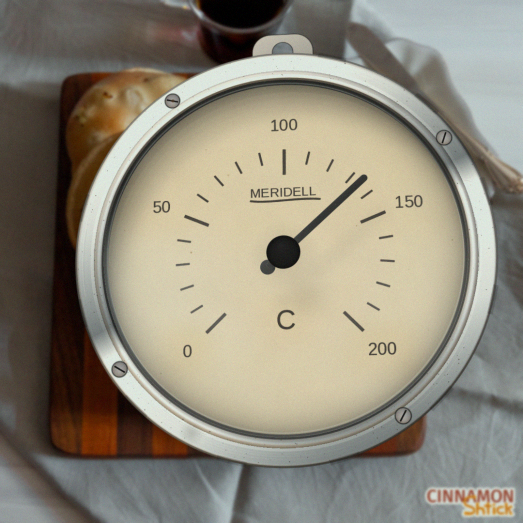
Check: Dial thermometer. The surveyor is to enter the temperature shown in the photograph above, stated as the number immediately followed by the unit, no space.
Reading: 135°C
